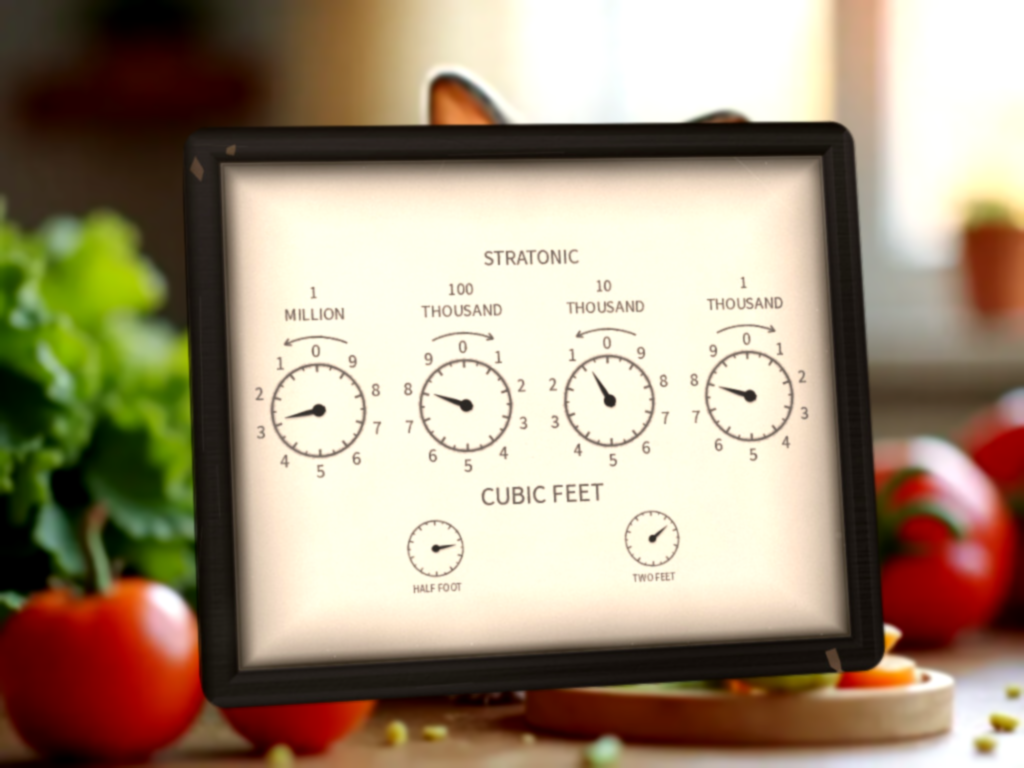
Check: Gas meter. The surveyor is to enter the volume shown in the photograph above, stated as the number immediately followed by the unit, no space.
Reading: 280800ft³
